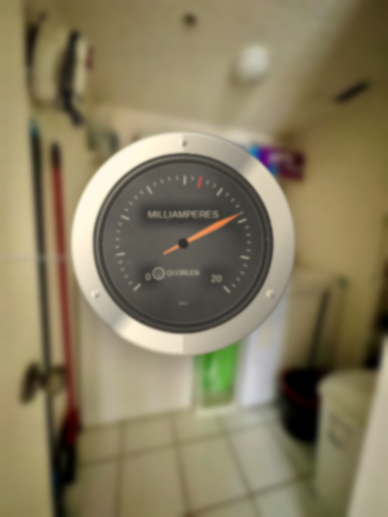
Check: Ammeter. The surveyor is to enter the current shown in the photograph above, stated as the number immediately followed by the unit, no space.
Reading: 14.5mA
